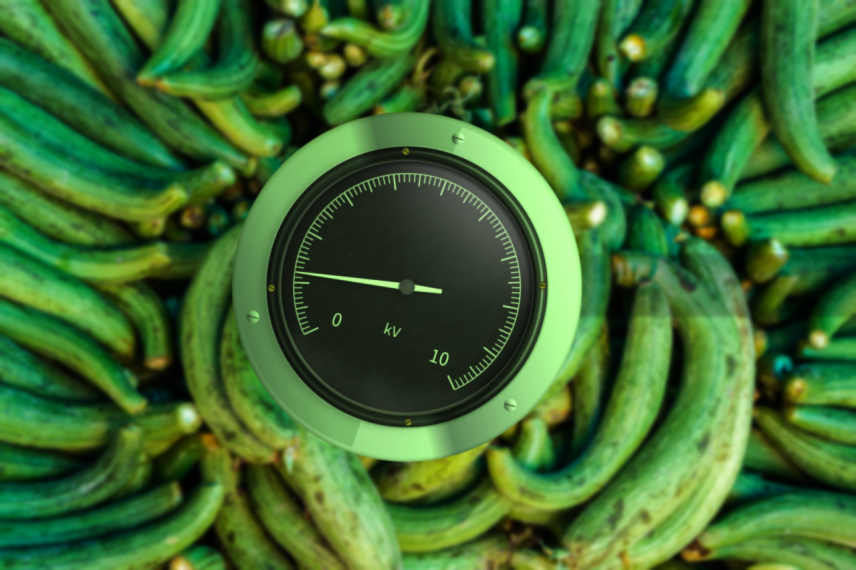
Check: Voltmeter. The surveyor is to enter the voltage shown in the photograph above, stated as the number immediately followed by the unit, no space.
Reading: 1.2kV
